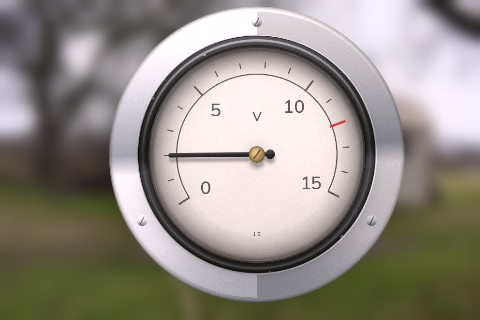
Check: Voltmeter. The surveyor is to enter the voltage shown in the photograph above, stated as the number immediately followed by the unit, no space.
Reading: 2V
